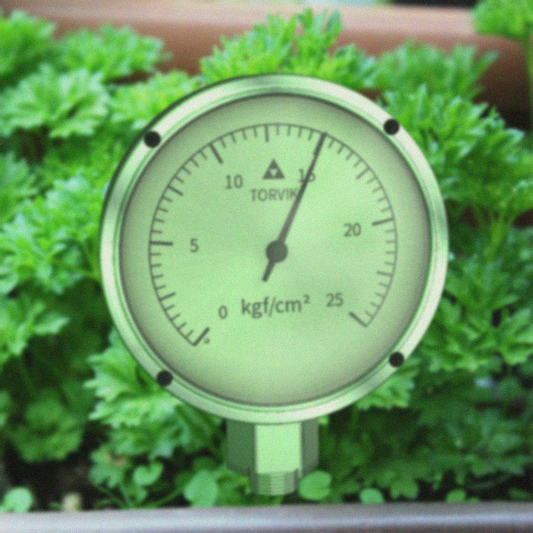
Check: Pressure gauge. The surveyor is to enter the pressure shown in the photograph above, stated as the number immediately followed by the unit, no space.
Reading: 15kg/cm²
